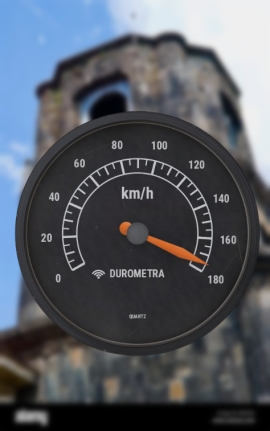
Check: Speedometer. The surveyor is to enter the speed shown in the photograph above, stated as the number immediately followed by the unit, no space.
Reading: 175km/h
